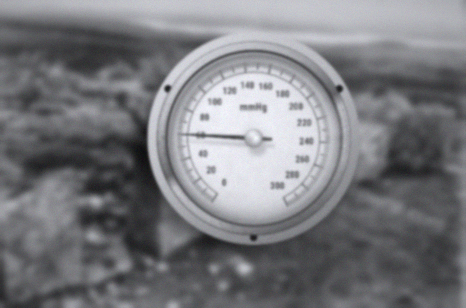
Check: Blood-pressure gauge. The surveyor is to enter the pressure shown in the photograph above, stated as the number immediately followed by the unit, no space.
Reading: 60mmHg
